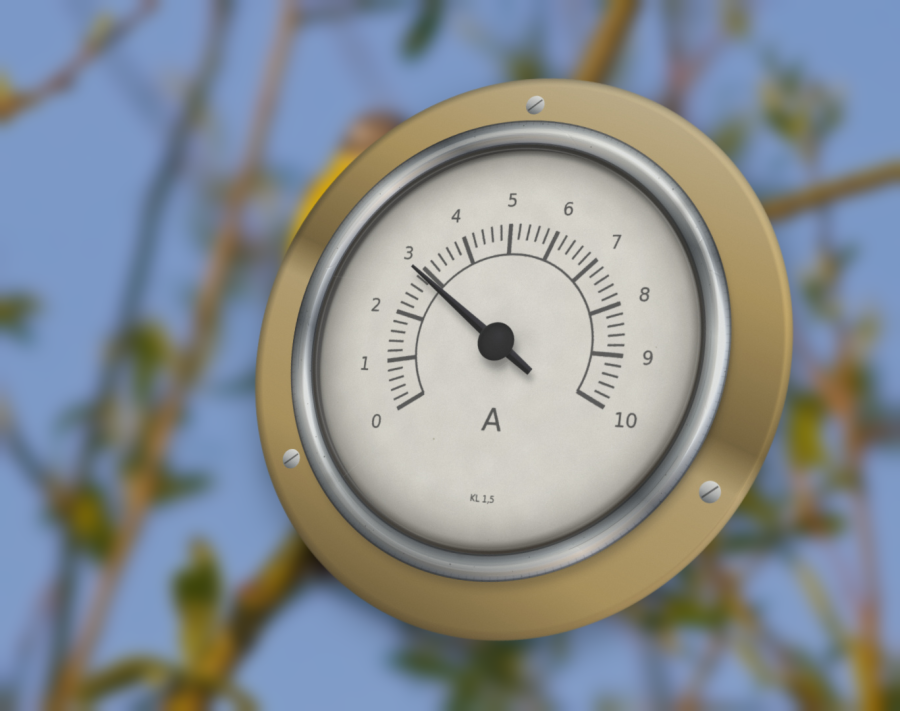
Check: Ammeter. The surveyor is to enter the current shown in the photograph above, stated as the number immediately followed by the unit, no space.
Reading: 2.9A
